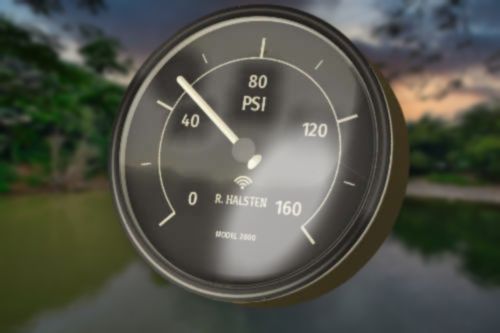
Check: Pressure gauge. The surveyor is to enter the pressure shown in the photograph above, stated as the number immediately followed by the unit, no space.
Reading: 50psi
